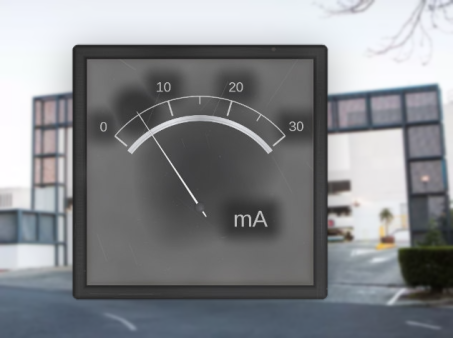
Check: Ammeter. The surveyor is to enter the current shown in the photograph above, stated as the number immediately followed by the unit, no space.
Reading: 5mA
